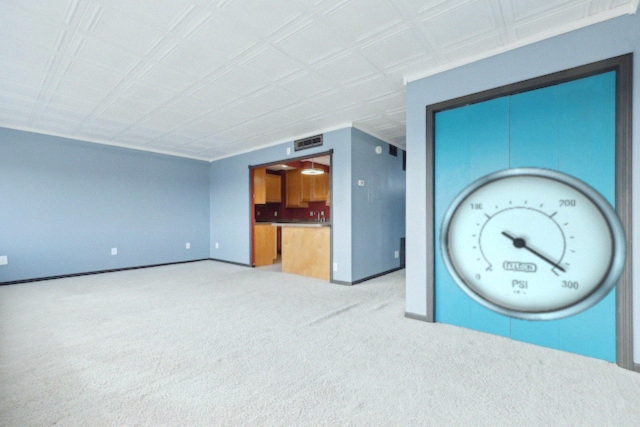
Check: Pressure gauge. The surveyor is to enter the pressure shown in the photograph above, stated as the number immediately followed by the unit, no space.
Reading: 290psi
